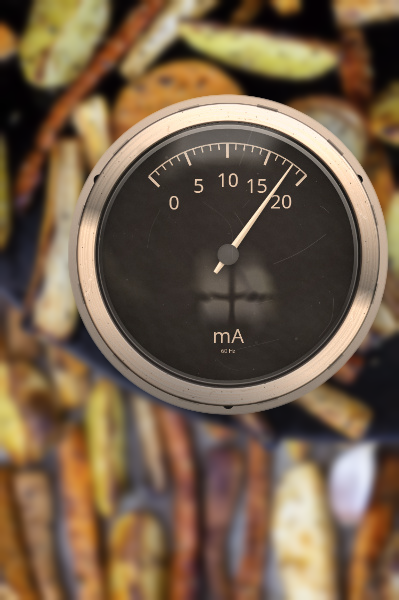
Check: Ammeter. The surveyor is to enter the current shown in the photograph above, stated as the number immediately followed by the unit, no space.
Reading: 18mA
